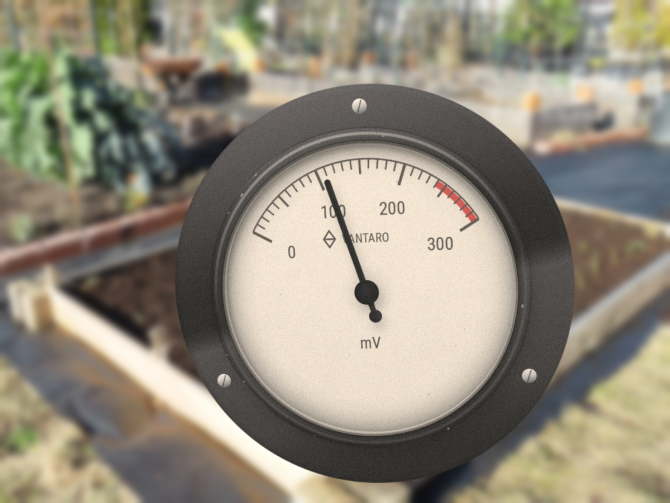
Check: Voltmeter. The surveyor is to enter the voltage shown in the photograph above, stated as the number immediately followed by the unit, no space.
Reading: 110mV
